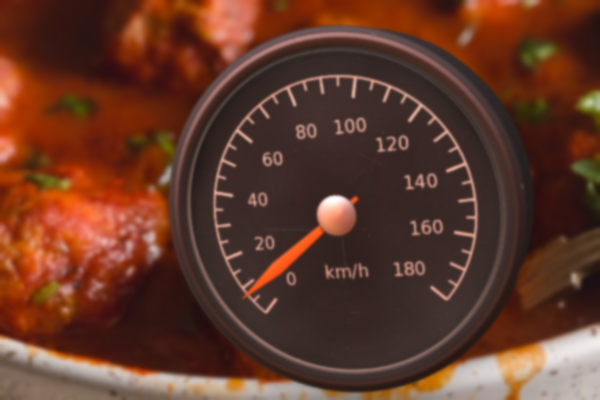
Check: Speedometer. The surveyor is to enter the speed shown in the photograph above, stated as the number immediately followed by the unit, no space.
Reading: 7.5km/h
